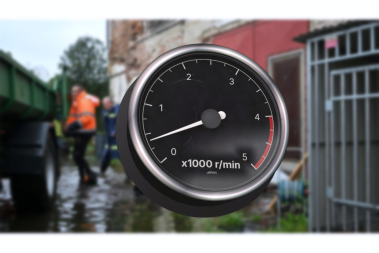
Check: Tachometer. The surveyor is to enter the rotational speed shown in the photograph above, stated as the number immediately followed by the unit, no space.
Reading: 375rpm
